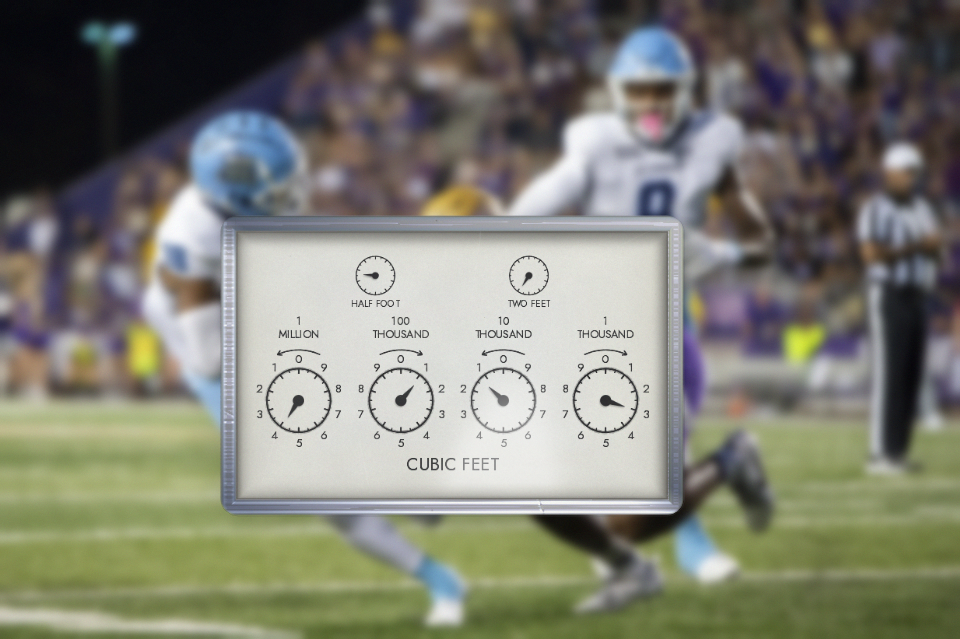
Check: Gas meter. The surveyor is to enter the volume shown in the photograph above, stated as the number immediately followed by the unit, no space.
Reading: 411300ft³
